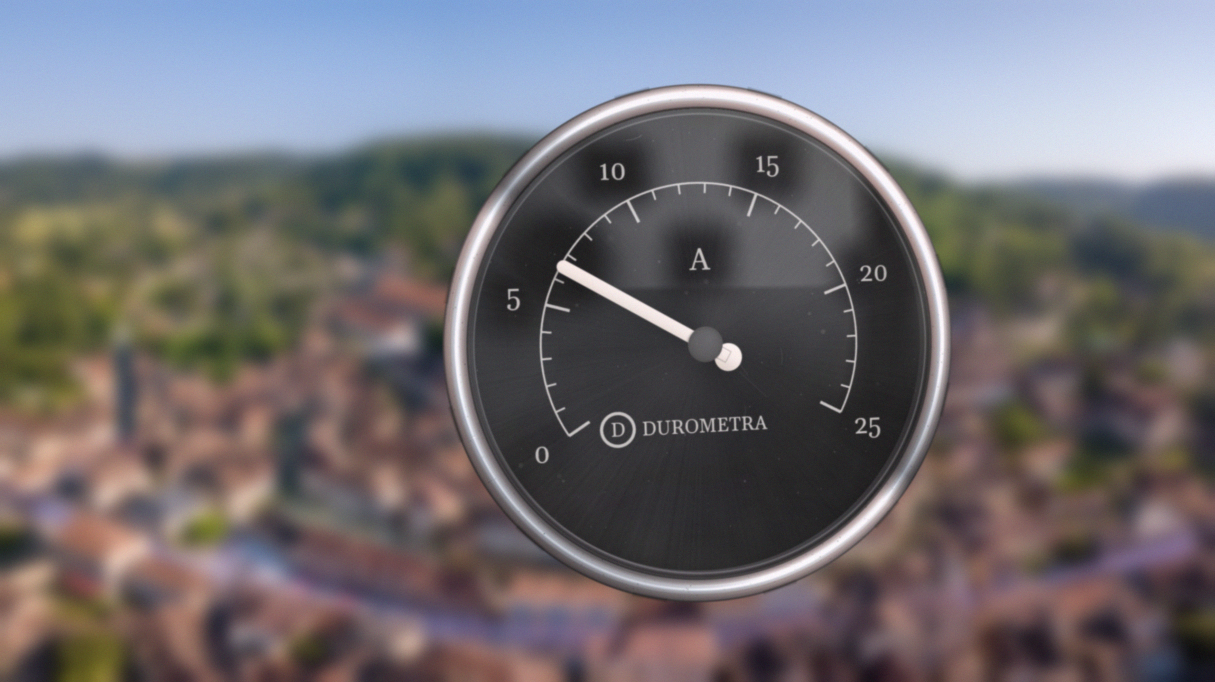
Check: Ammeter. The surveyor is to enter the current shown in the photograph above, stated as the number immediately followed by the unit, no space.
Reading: 6.5A
